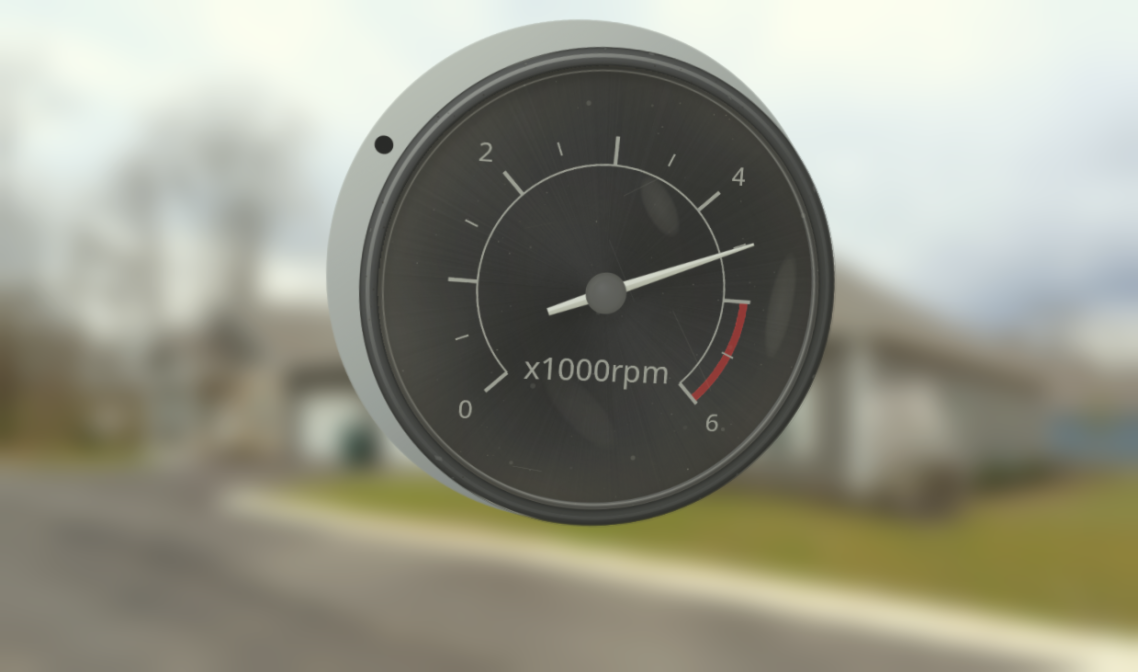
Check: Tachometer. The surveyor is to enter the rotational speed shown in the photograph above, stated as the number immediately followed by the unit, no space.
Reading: 4500rpm
